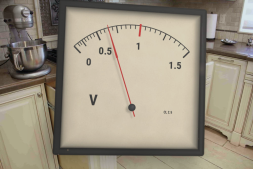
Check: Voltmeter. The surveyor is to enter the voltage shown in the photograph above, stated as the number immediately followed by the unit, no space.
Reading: 0.65V
